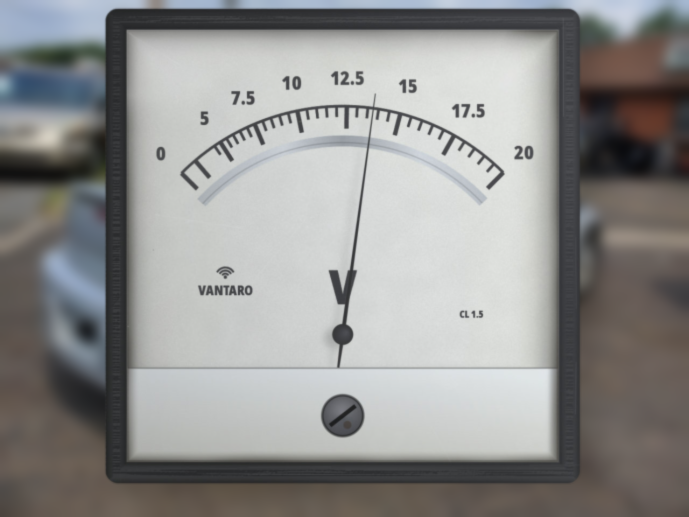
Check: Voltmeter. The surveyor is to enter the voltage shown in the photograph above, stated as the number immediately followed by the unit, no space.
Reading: 13.75V
